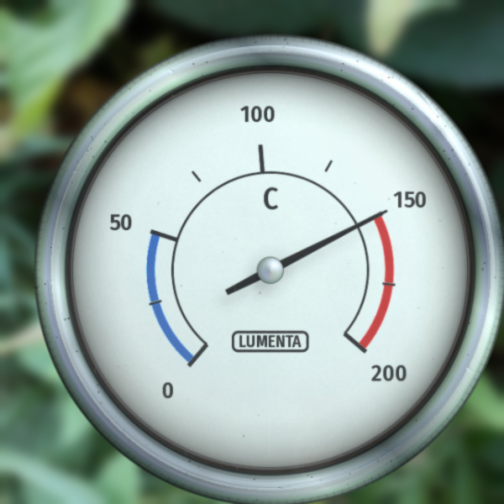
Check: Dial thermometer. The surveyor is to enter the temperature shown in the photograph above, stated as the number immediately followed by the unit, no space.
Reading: 150°C
